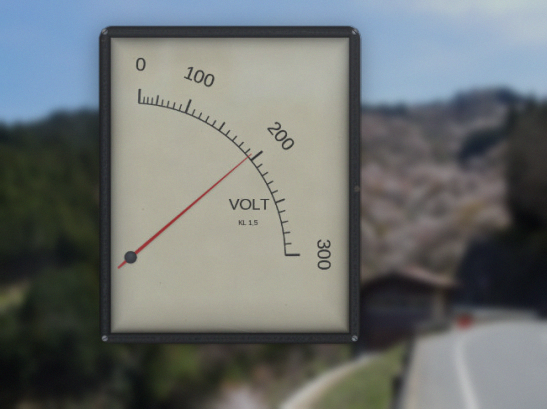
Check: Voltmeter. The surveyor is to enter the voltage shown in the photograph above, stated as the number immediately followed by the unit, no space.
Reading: 195V
